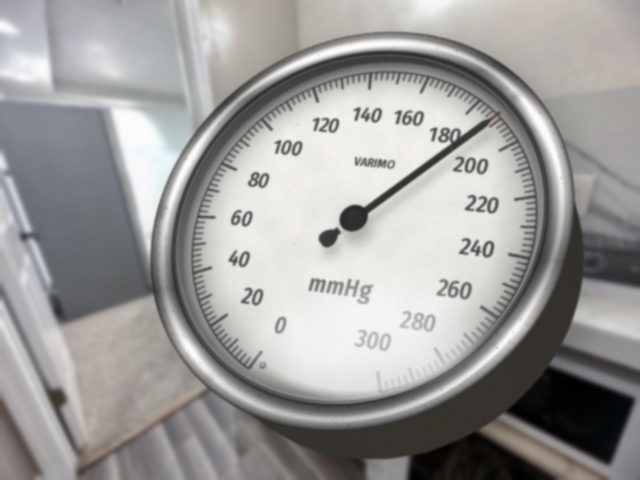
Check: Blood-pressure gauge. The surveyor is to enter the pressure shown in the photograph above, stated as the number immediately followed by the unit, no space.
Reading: 190mmHg
